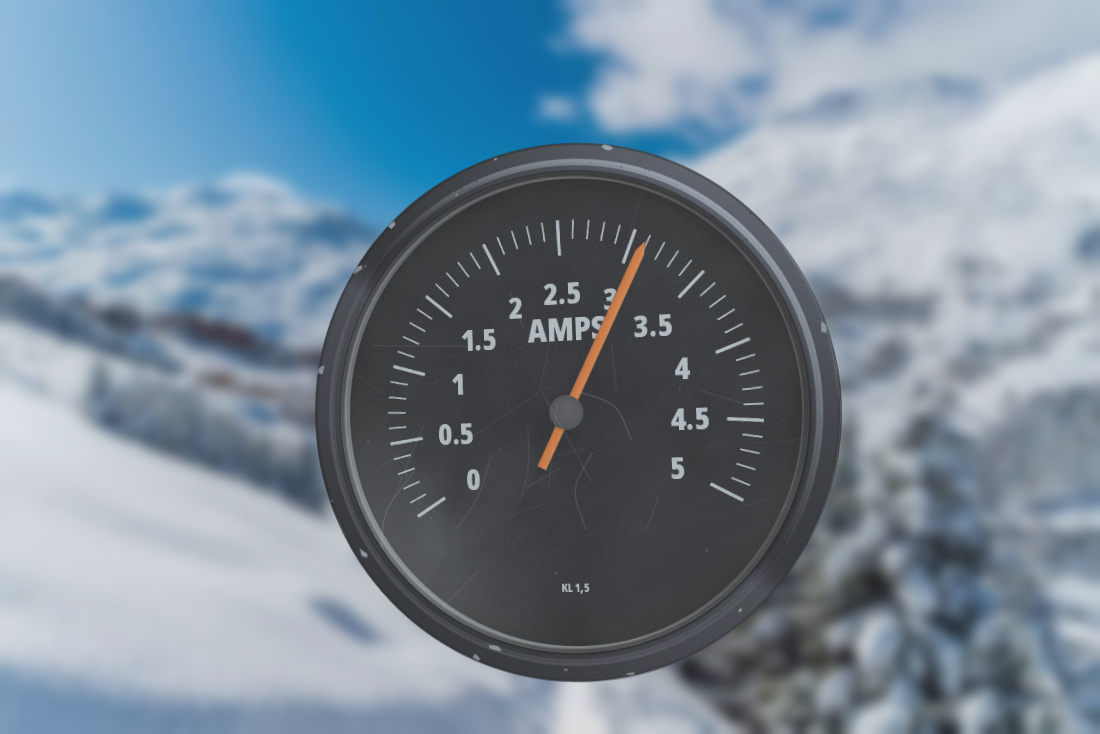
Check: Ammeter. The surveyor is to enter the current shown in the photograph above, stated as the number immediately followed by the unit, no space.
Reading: 3.1A
